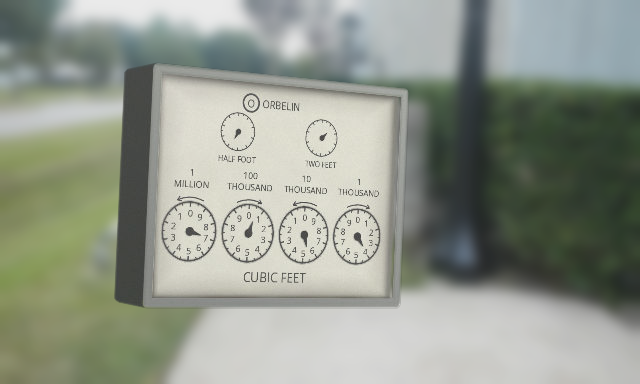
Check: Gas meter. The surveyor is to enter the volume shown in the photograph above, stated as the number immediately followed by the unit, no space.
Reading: 705400ft³
